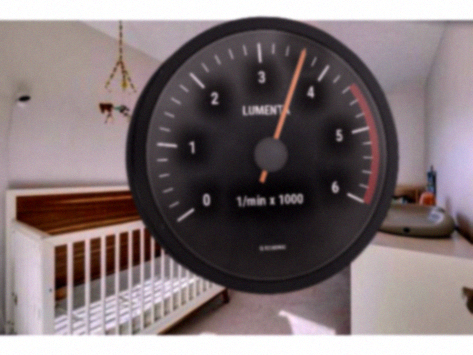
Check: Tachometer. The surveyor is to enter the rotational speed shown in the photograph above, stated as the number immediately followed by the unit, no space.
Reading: 3600rpm
